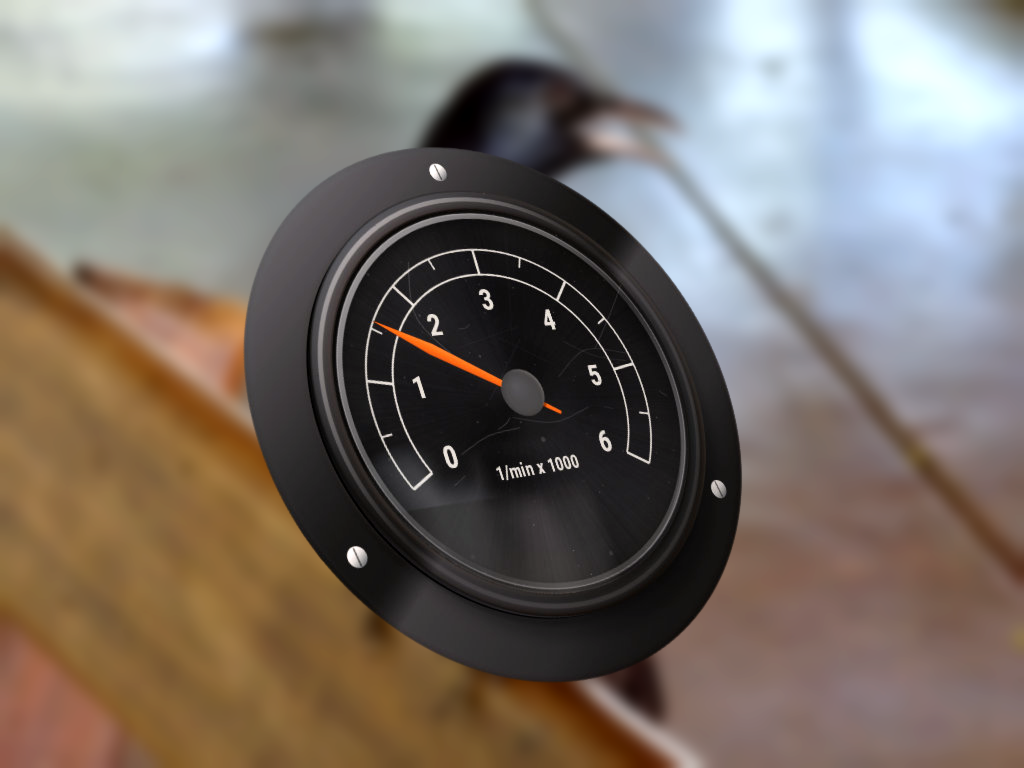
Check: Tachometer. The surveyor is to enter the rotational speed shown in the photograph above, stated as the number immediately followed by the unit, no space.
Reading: 1500rpm
